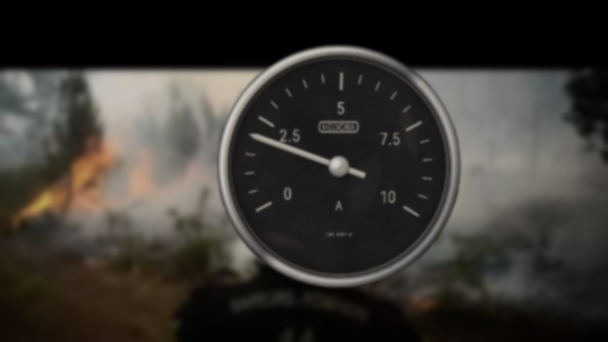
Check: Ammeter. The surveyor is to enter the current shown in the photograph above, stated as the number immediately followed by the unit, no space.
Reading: 2A
